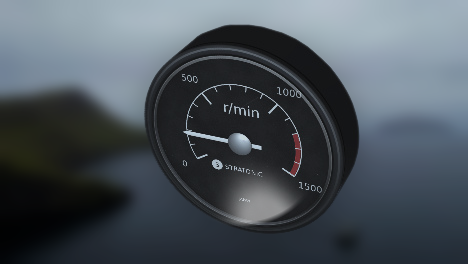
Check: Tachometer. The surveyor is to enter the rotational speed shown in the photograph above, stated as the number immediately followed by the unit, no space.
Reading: 200rpm
